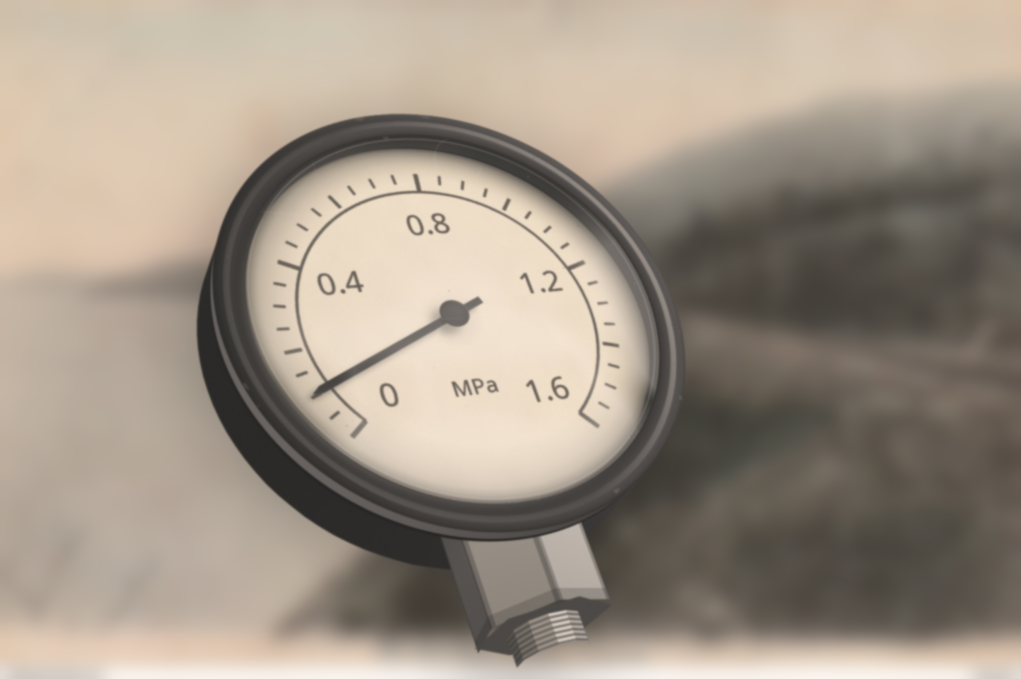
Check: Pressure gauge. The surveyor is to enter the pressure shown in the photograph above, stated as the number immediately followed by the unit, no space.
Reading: 0.1MPa
